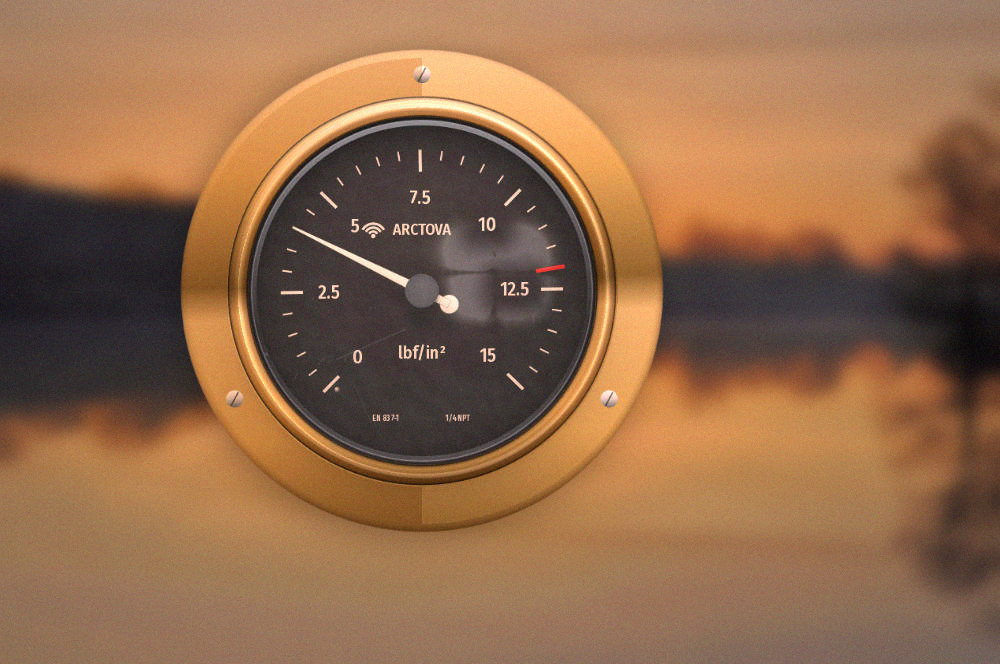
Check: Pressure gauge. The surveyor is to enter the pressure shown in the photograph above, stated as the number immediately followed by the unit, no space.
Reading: 4psi
